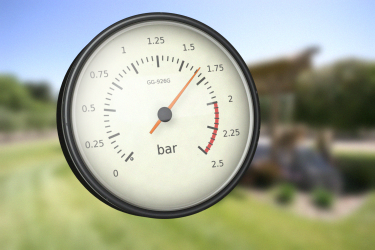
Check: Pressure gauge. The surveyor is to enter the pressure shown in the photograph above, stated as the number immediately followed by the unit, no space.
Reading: 1.65bar
